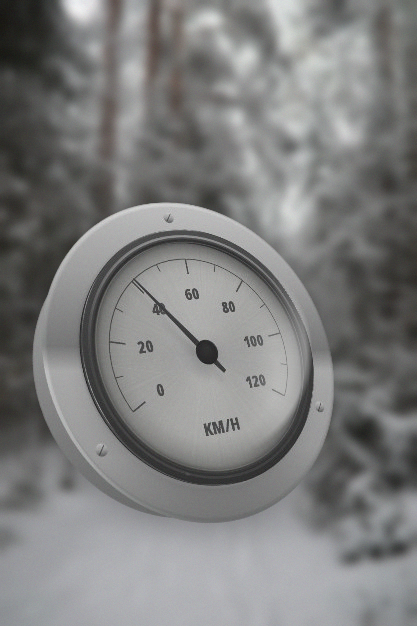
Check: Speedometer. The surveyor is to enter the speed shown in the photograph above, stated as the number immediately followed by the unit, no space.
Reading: 40km/h
